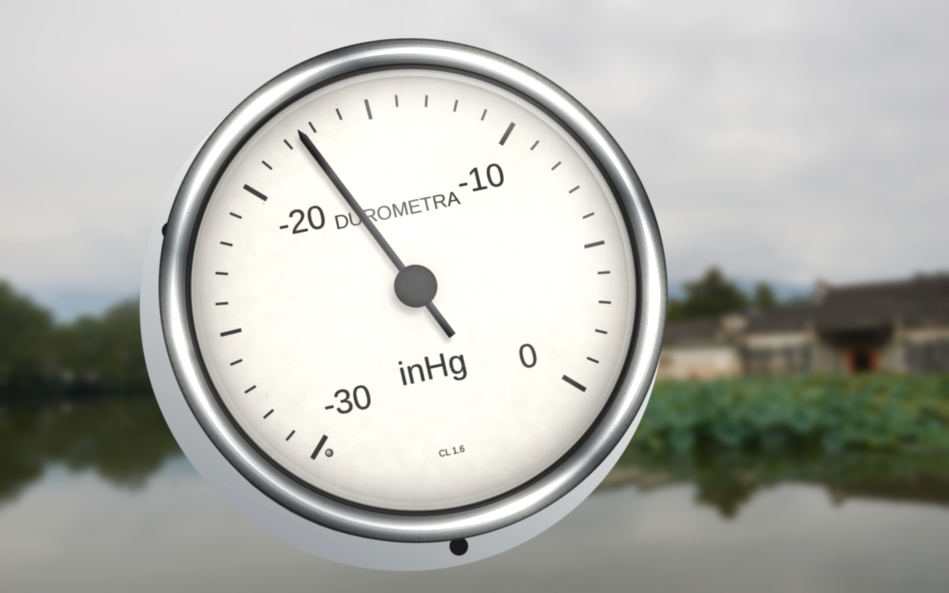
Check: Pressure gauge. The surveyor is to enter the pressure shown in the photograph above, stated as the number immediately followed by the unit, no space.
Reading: -17.5inHg
